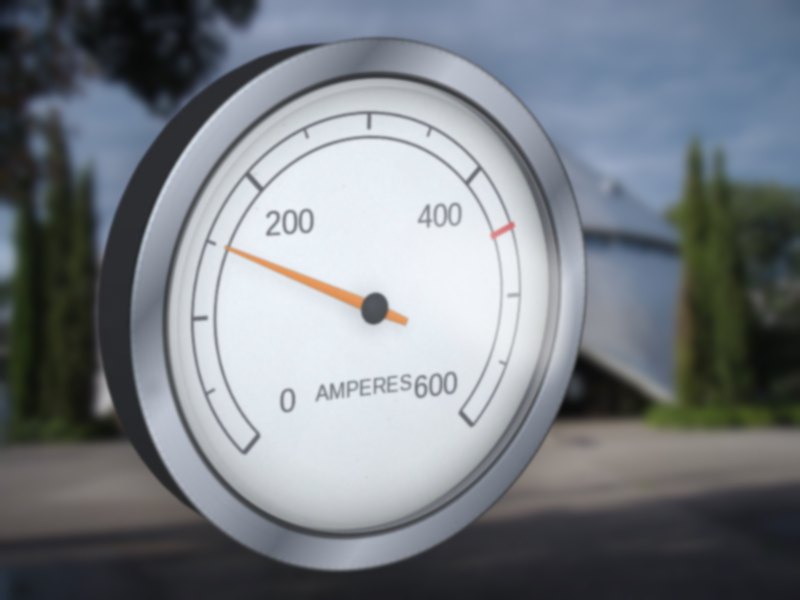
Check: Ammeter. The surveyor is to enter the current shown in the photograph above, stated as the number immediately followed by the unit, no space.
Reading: 150A
